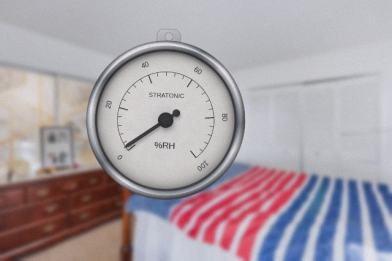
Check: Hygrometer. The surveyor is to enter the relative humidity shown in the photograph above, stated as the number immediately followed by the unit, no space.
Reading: 2%
